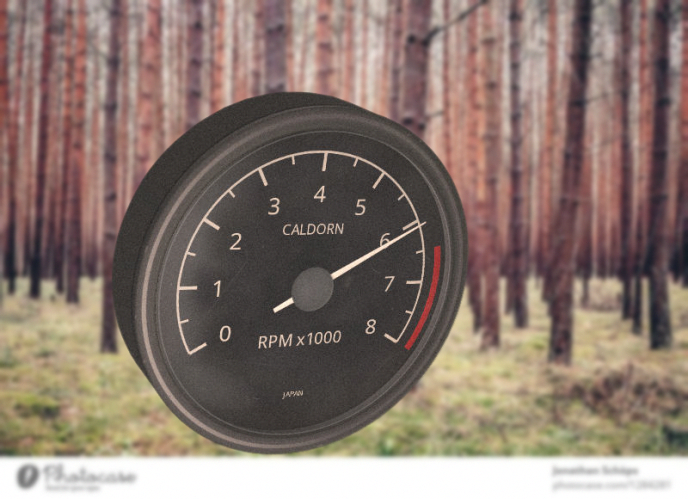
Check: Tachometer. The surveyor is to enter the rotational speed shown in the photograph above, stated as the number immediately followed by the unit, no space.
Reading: 6000rpm
